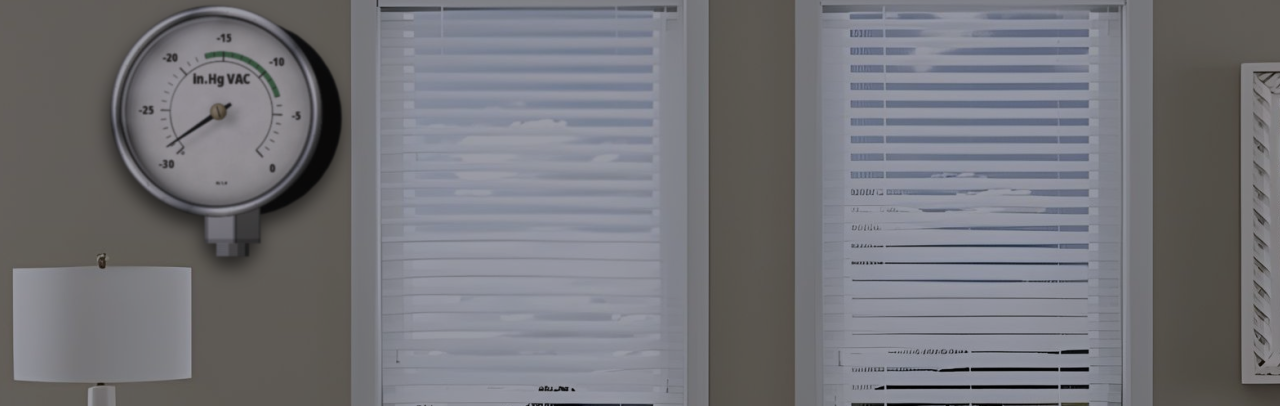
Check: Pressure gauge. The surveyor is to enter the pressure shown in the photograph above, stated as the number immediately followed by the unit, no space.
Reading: -29inHg
